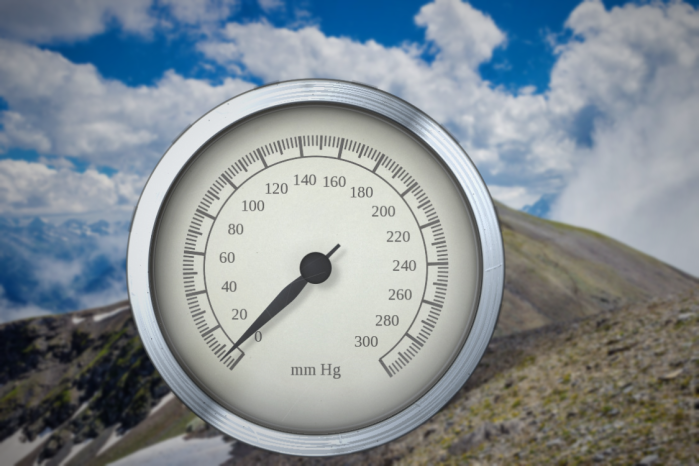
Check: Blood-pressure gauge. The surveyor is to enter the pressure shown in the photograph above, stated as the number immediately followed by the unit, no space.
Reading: 6mmHg
